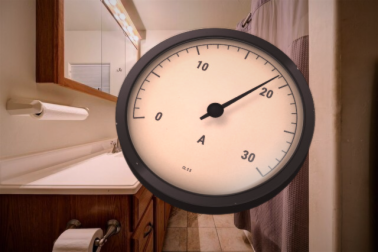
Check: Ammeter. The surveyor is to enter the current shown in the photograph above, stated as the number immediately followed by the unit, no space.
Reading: 19A
